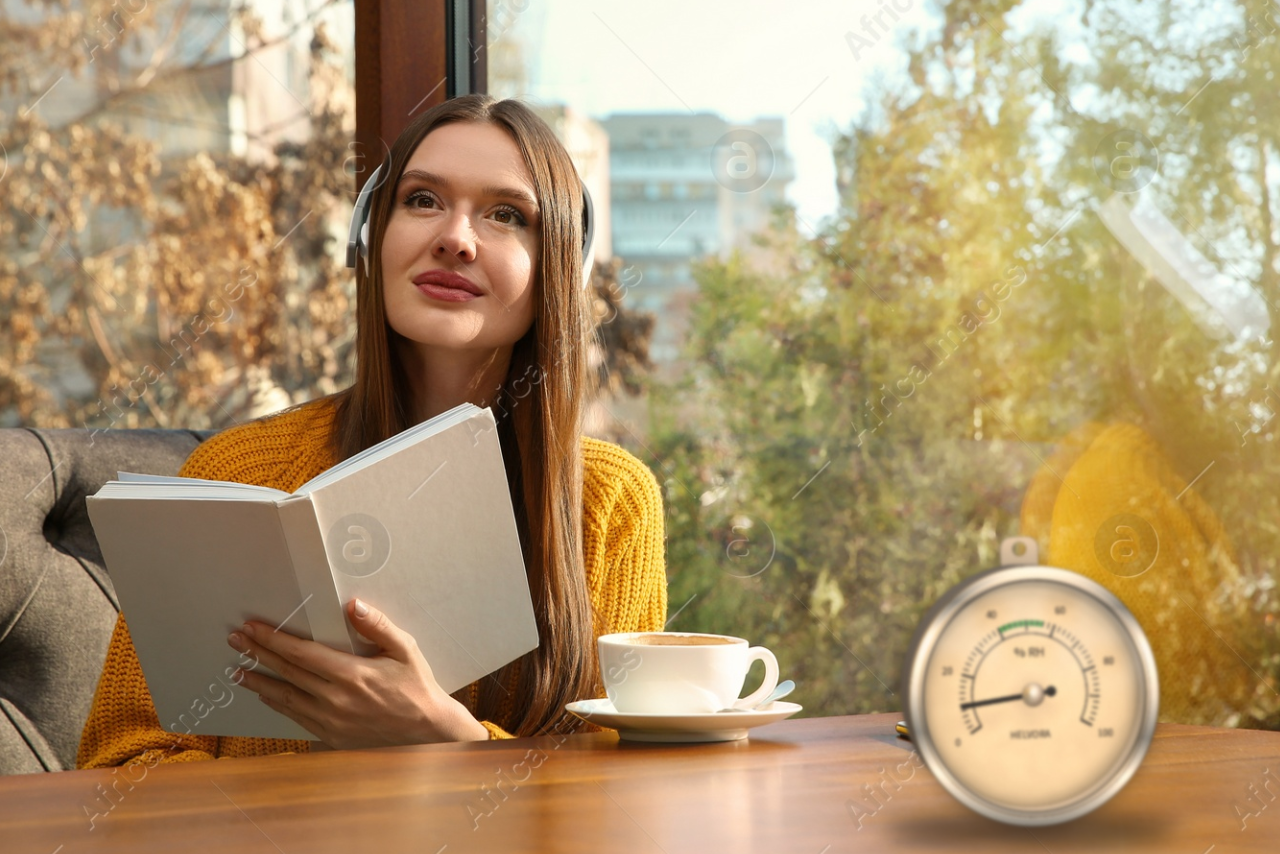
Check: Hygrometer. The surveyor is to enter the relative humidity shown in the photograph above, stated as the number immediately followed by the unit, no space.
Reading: 10%
